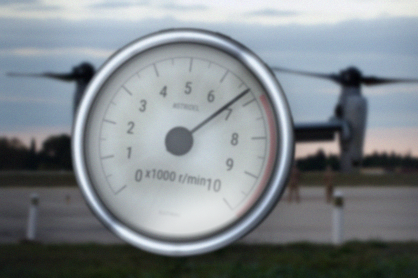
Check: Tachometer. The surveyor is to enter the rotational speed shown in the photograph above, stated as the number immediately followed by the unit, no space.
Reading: 6750rpm
